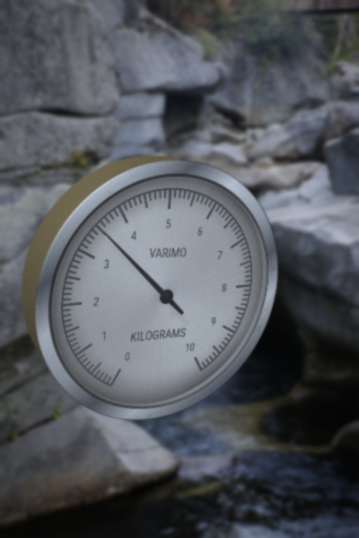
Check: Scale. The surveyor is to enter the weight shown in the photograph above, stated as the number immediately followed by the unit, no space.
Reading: 3.5kg
